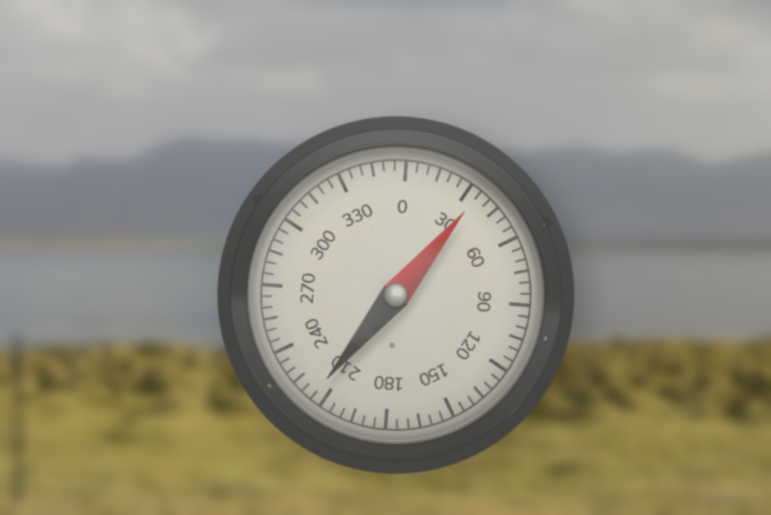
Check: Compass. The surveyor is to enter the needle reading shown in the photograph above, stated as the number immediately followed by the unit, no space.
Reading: 35°
